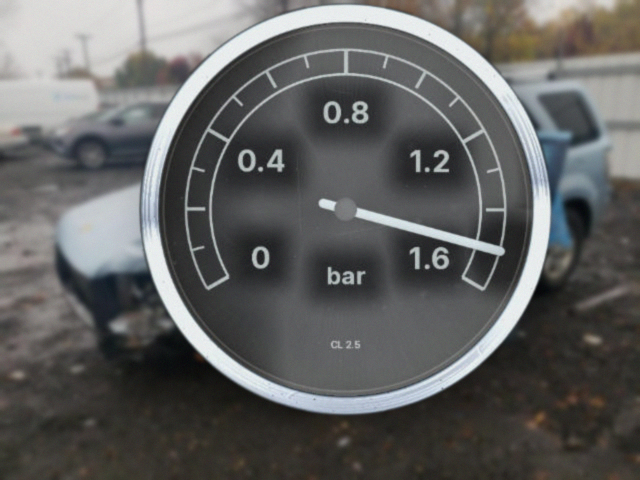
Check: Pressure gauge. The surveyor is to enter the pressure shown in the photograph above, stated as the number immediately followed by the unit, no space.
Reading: 1.5bar
